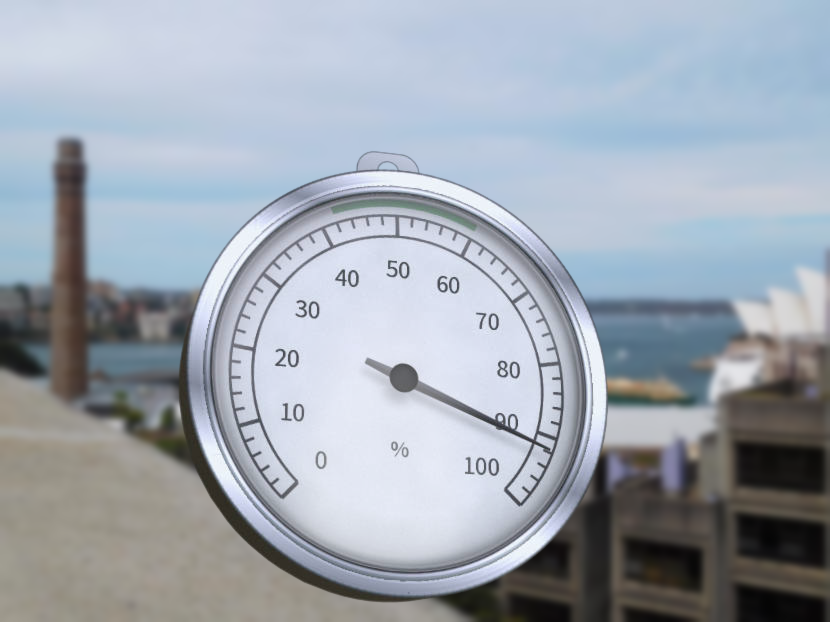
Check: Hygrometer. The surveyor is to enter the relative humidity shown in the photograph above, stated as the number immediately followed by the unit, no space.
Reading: 92%
